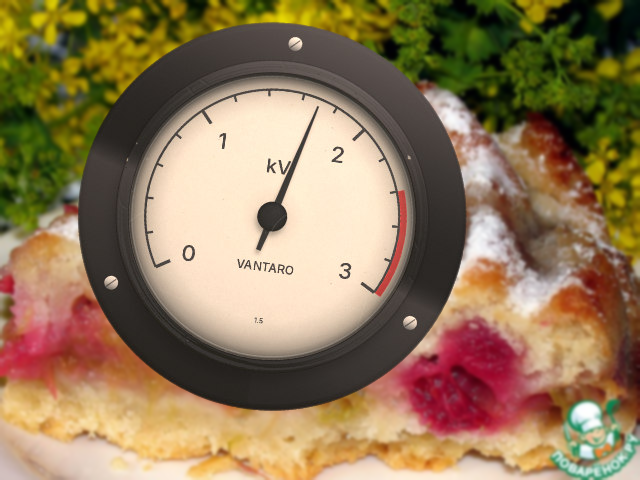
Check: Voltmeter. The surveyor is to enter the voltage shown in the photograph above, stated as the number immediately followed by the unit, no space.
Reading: 1.7kV
